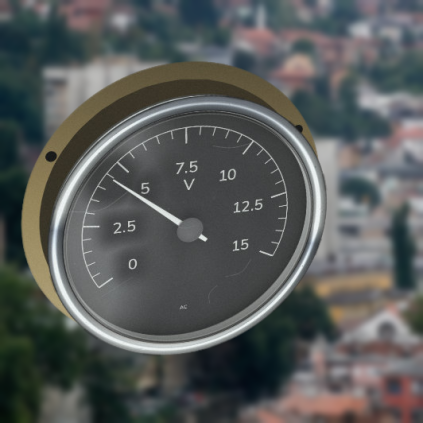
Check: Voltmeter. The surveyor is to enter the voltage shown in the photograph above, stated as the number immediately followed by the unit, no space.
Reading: 4.5V
